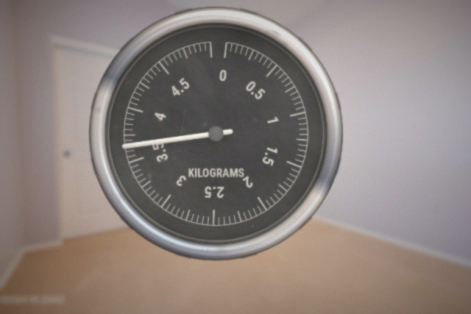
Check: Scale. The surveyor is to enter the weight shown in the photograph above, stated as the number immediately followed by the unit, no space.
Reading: 3.65kg
